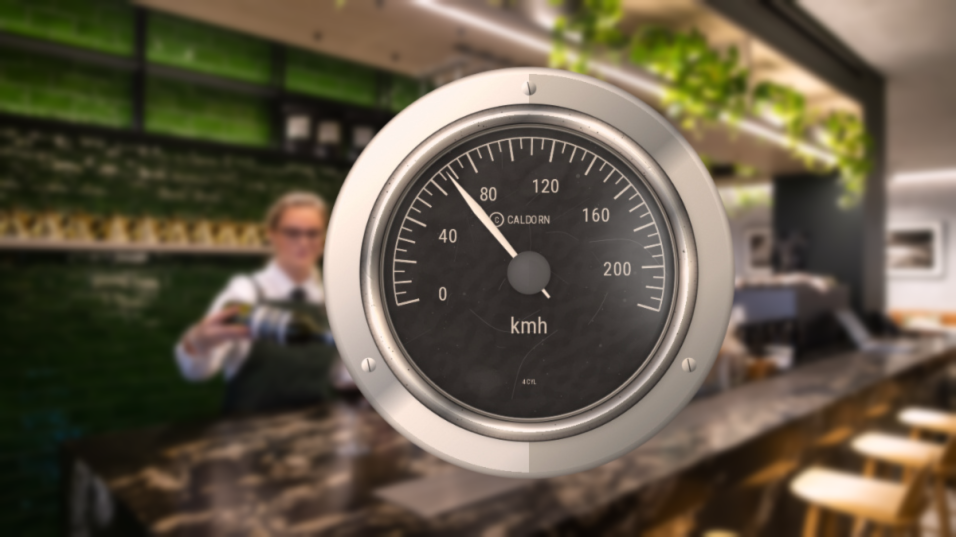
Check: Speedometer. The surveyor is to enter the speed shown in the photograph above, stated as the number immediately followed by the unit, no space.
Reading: 67.5km/h
